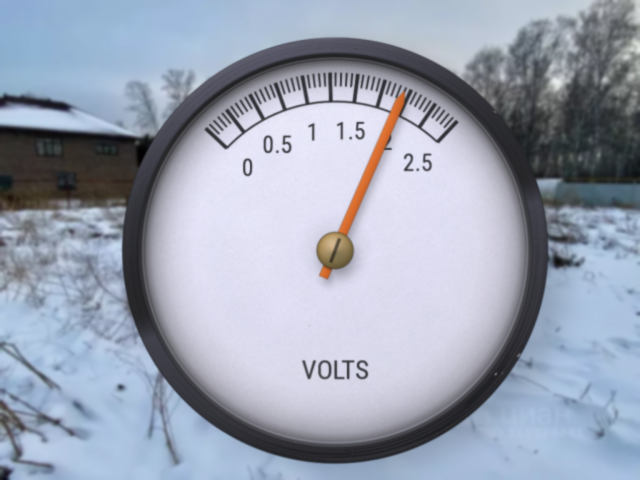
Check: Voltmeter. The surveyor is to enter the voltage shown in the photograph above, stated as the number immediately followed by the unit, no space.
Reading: 1.95V
